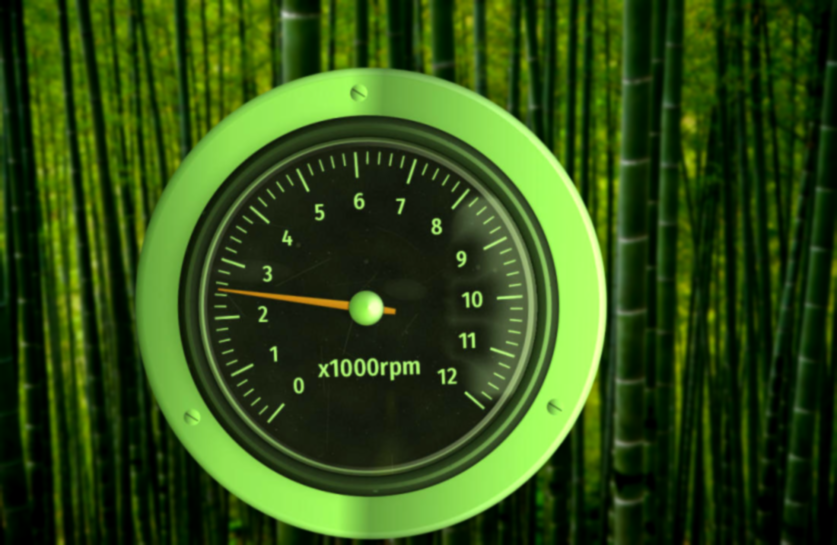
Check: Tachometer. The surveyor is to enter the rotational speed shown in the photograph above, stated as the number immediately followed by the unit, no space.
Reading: 2500rpm
